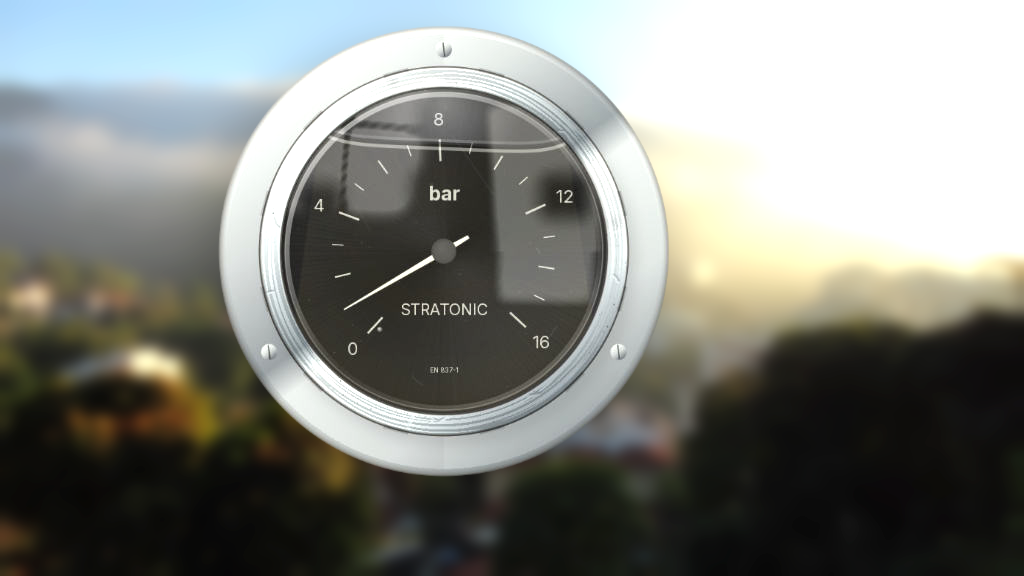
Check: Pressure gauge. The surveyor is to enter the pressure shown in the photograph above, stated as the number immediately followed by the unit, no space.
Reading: 1bar
